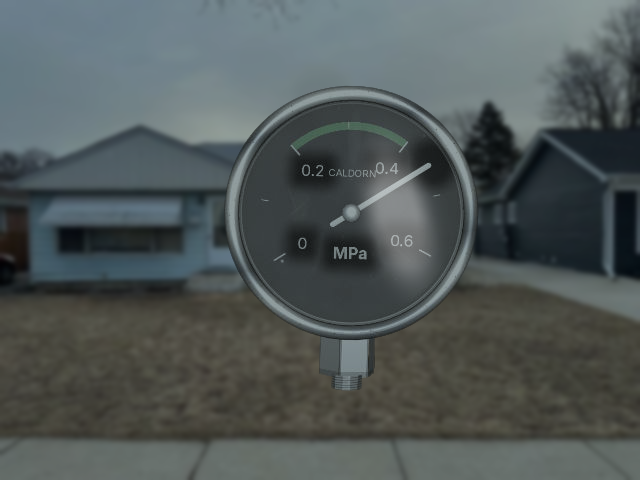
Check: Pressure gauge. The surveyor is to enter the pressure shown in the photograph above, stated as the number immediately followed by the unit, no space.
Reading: 0.45MPa
